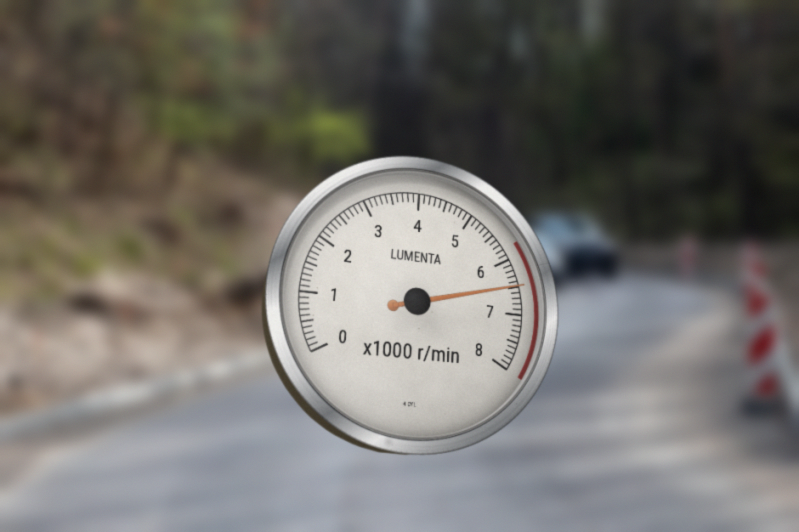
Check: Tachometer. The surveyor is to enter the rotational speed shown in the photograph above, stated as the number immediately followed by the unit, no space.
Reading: 6500rpm
